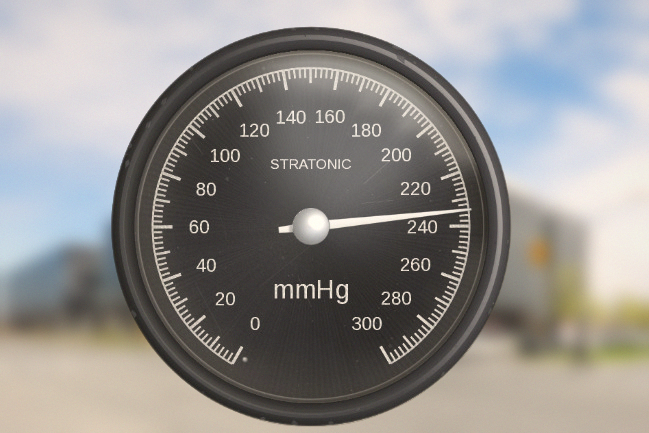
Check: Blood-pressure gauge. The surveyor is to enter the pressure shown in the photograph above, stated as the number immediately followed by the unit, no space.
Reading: 234mmHg
